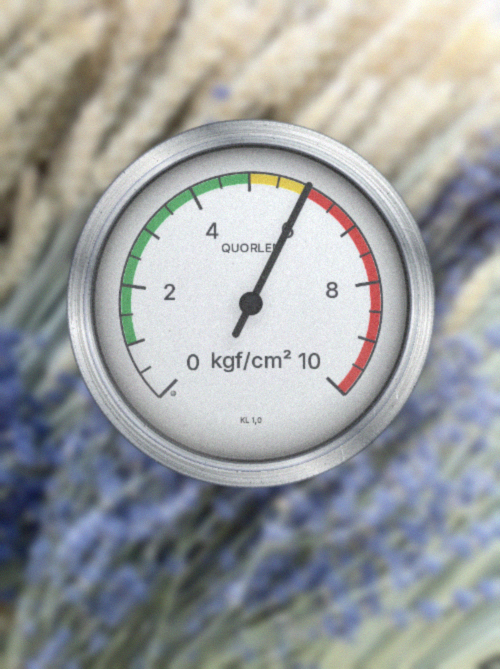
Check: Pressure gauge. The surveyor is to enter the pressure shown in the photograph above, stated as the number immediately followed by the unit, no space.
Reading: 6kg/cm²
